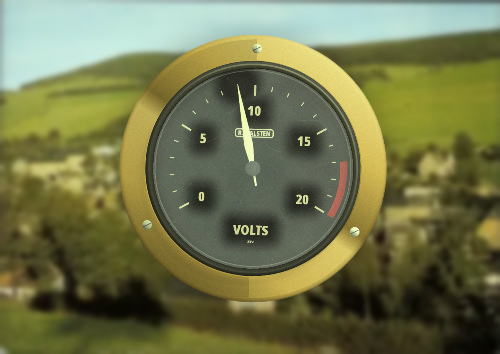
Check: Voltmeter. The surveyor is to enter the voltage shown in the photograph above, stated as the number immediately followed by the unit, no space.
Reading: 9V
